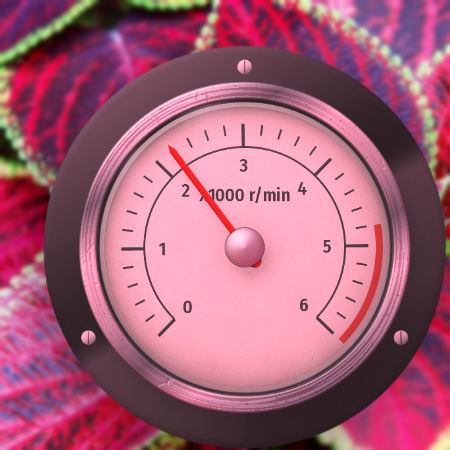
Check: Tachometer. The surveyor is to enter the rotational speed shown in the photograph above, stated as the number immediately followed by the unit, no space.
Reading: 2200rpm
